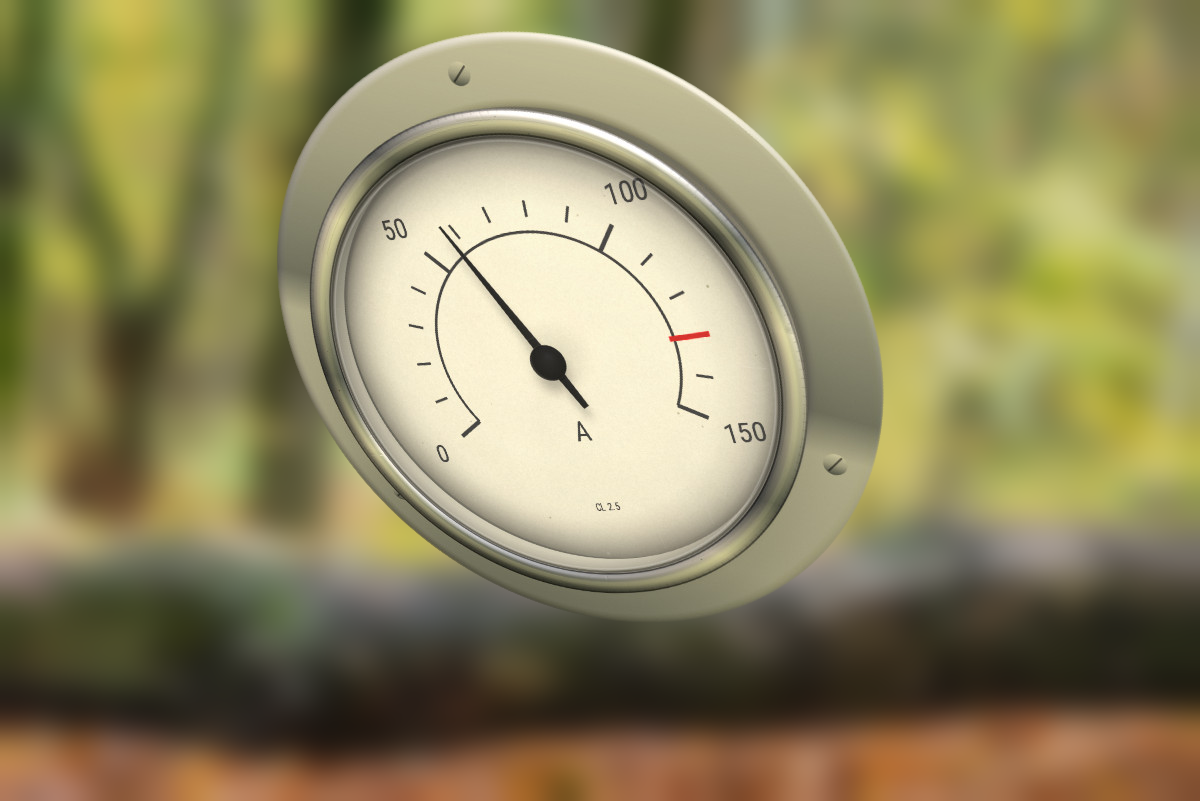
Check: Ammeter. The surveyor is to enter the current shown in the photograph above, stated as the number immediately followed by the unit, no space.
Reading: 60A
